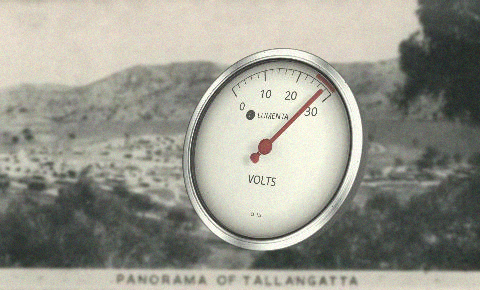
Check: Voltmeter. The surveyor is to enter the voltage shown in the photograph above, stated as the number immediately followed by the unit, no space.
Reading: 28V
